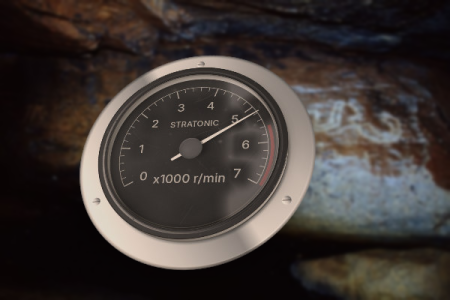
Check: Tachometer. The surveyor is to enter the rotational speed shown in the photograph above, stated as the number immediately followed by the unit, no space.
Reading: 5200rpm
